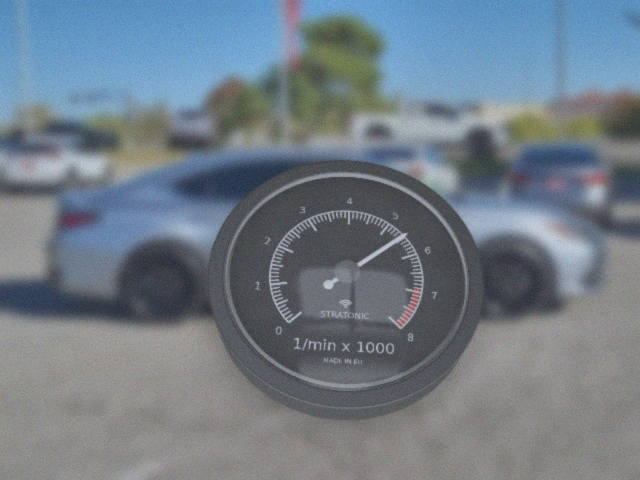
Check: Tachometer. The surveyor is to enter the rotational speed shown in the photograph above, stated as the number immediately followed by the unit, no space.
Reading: 5500rpm
